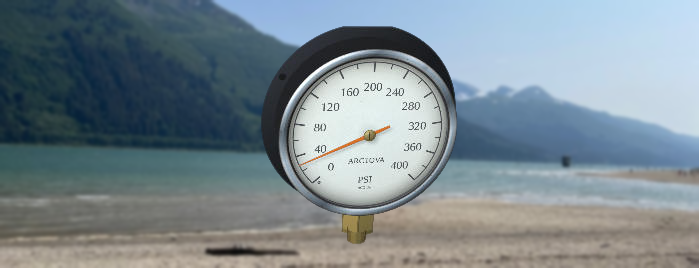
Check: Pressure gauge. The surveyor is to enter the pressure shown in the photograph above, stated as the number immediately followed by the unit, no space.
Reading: 30psi
